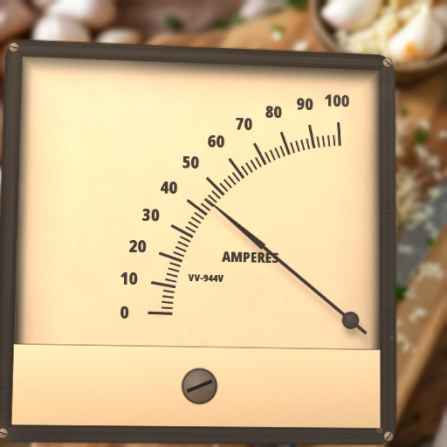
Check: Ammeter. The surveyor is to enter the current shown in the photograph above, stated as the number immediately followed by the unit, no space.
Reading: 44A
